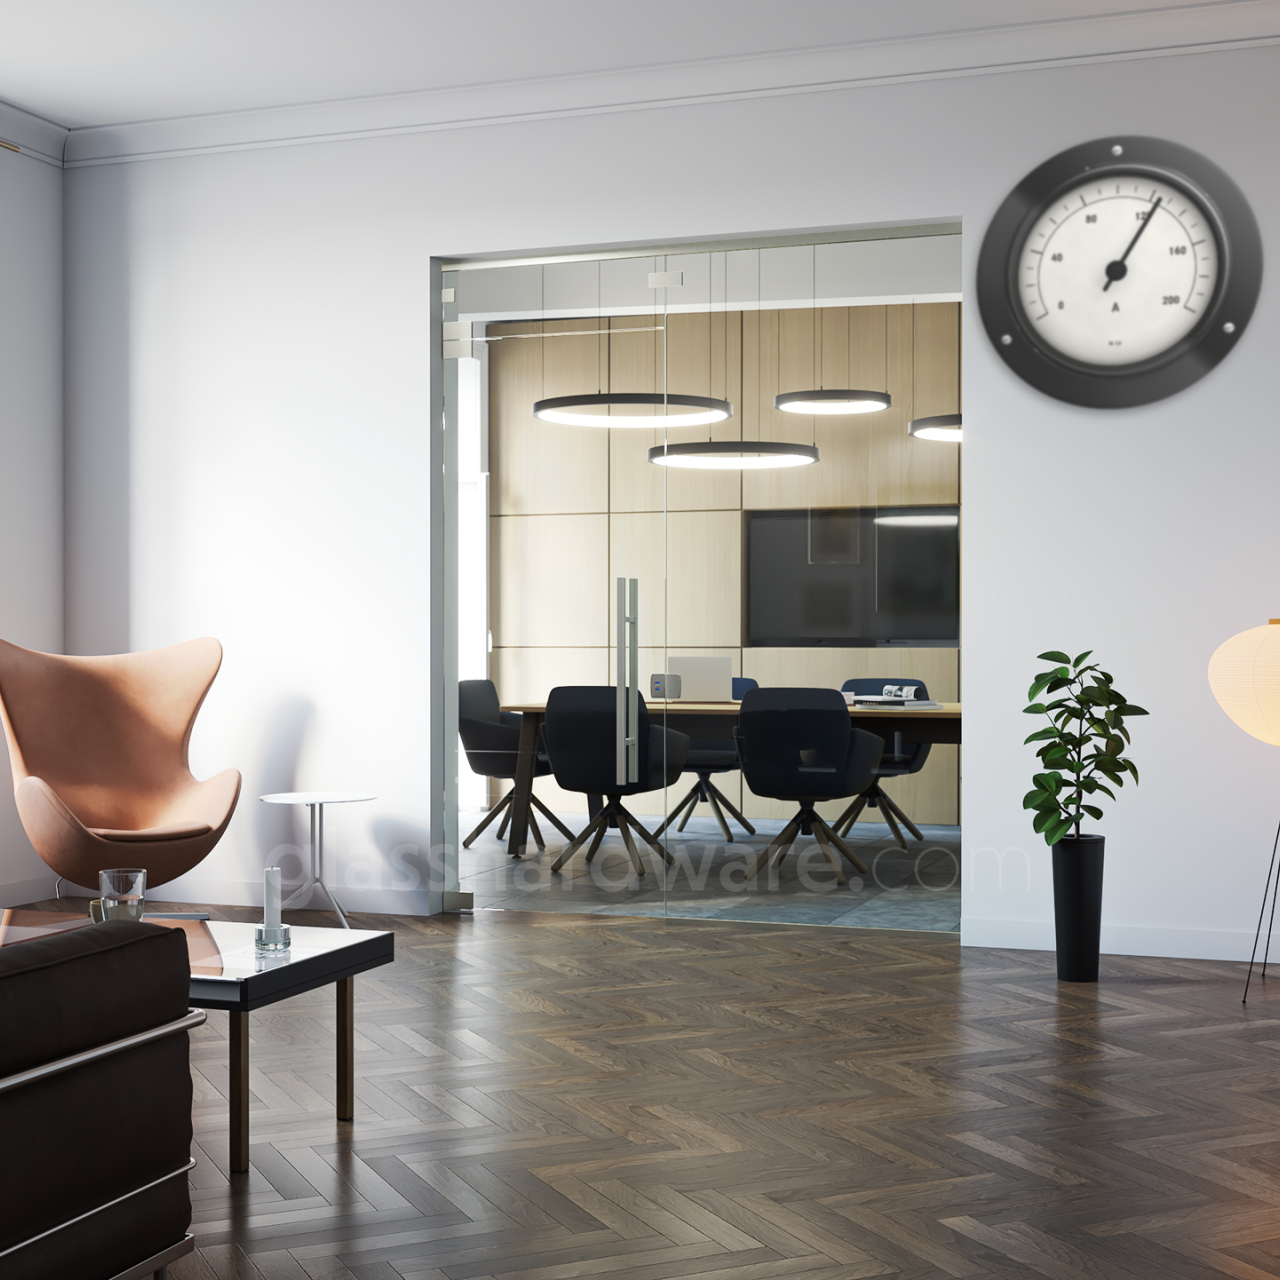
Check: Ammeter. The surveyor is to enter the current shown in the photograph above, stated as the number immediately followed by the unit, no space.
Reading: 125A
